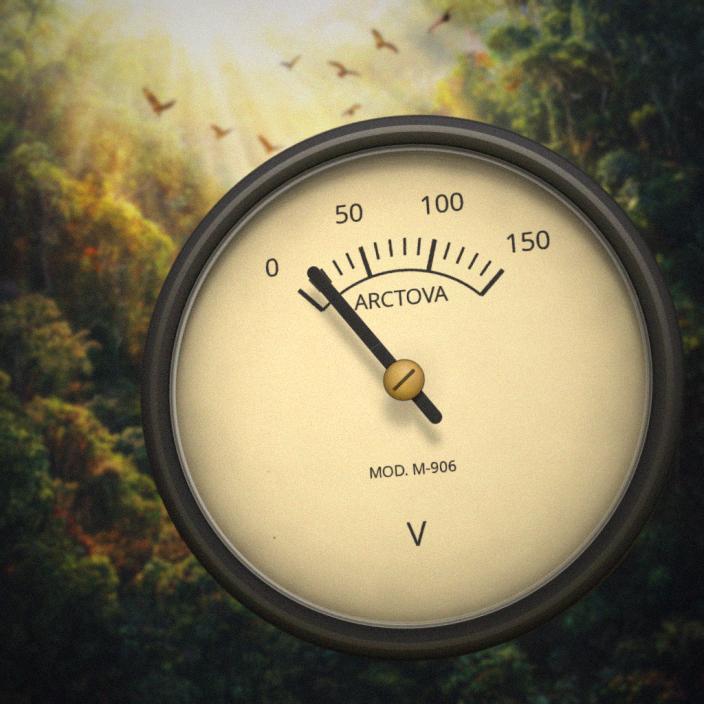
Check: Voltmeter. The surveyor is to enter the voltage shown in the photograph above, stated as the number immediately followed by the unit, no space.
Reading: 15V
